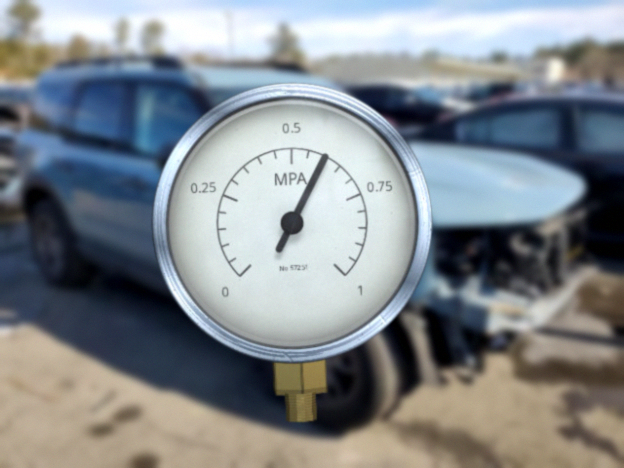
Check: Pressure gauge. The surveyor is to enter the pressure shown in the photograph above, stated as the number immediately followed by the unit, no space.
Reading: 0.6MPa
